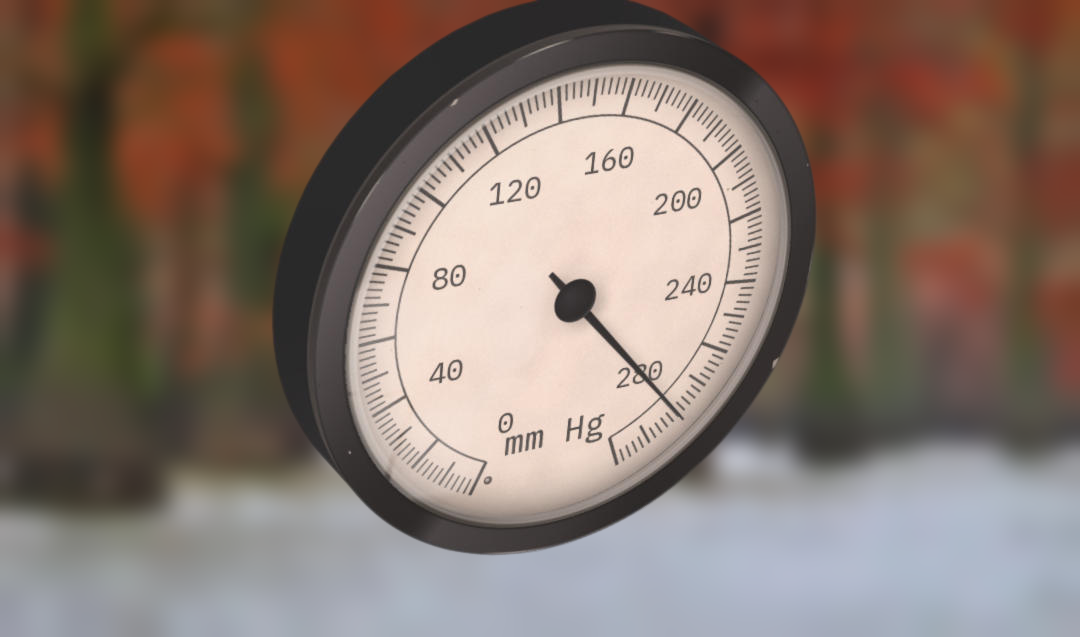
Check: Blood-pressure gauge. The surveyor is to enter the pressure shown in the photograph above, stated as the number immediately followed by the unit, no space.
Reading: 280mmHg
